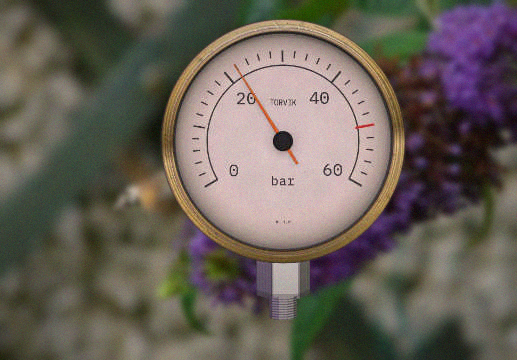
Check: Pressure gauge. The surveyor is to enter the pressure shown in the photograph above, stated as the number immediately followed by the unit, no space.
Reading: 22bar
